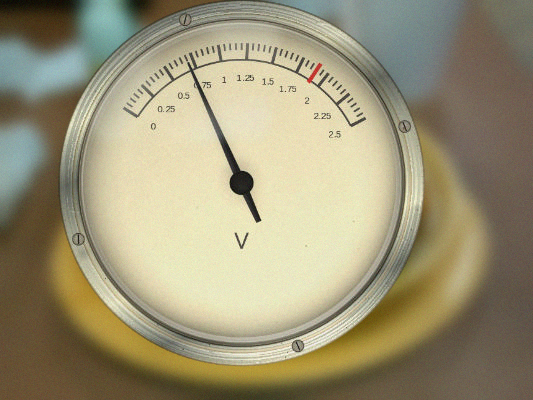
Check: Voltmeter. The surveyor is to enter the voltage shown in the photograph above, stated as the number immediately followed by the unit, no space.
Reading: 0.7V
